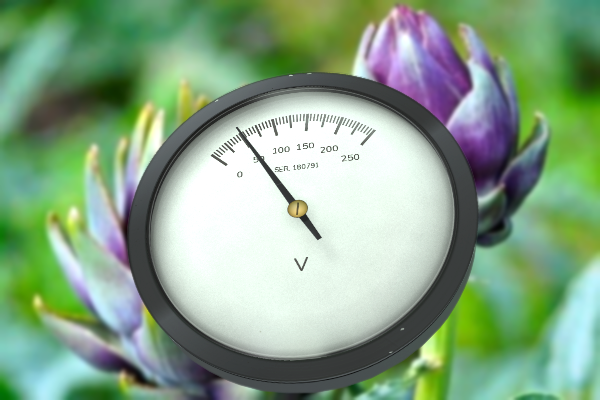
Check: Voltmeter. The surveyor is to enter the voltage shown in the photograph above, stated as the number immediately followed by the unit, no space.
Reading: 50V
